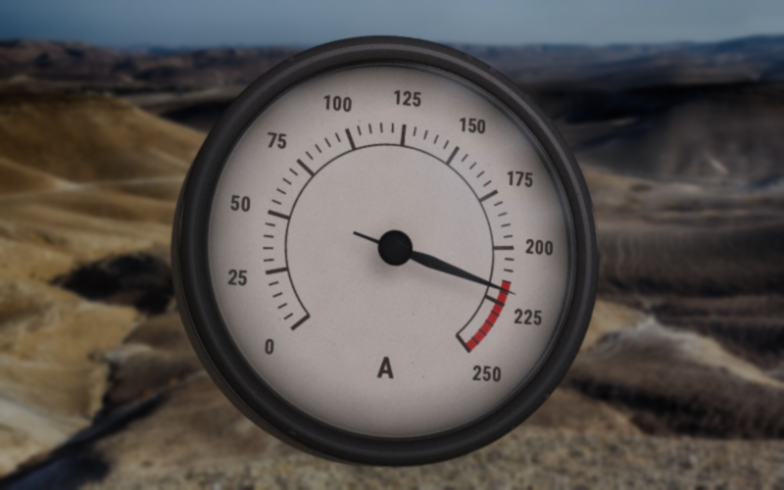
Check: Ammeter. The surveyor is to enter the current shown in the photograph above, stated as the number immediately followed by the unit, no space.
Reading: 220A
